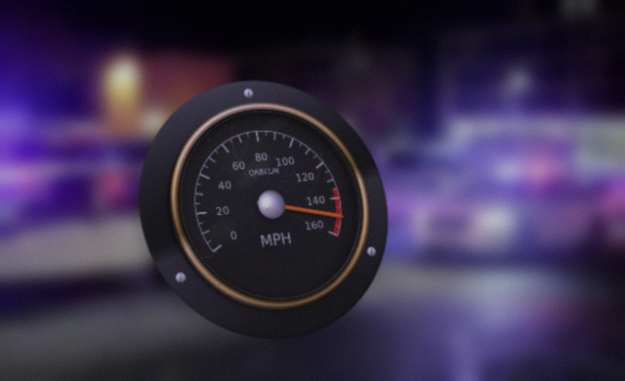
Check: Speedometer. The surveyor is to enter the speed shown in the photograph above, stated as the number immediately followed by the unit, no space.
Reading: 150mph
